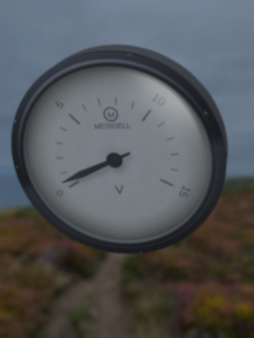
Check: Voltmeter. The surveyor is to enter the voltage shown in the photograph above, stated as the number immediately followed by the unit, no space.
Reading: 0.5V
